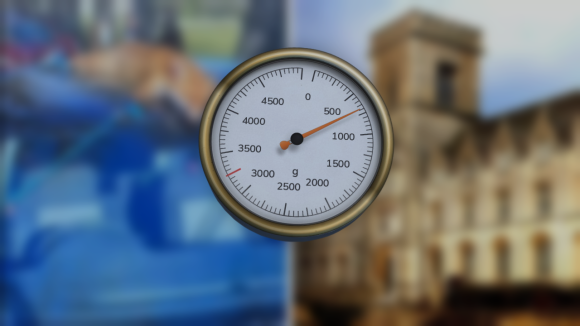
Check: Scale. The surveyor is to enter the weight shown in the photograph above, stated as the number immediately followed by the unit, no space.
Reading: 700g
